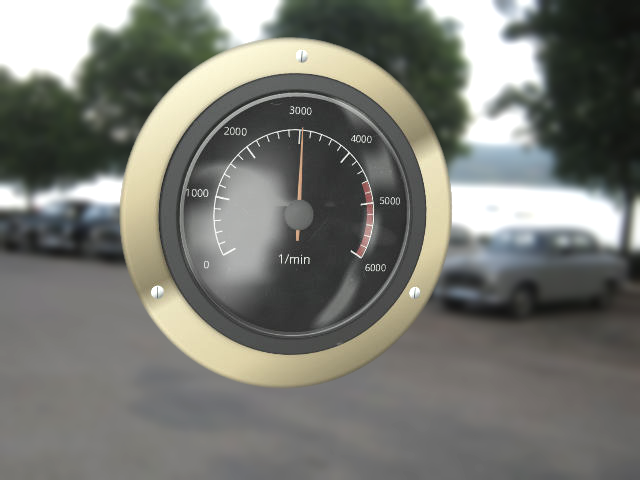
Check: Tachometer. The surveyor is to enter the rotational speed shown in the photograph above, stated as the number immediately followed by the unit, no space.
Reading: 3000rpm
